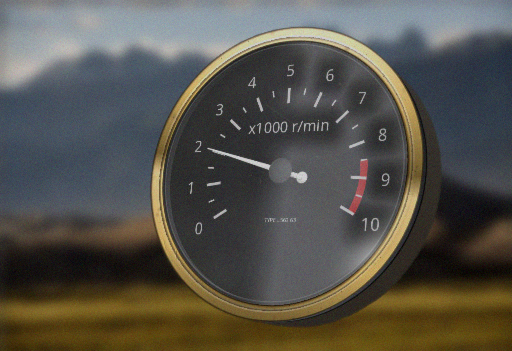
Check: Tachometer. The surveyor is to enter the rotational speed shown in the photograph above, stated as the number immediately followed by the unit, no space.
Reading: 2000rpm
